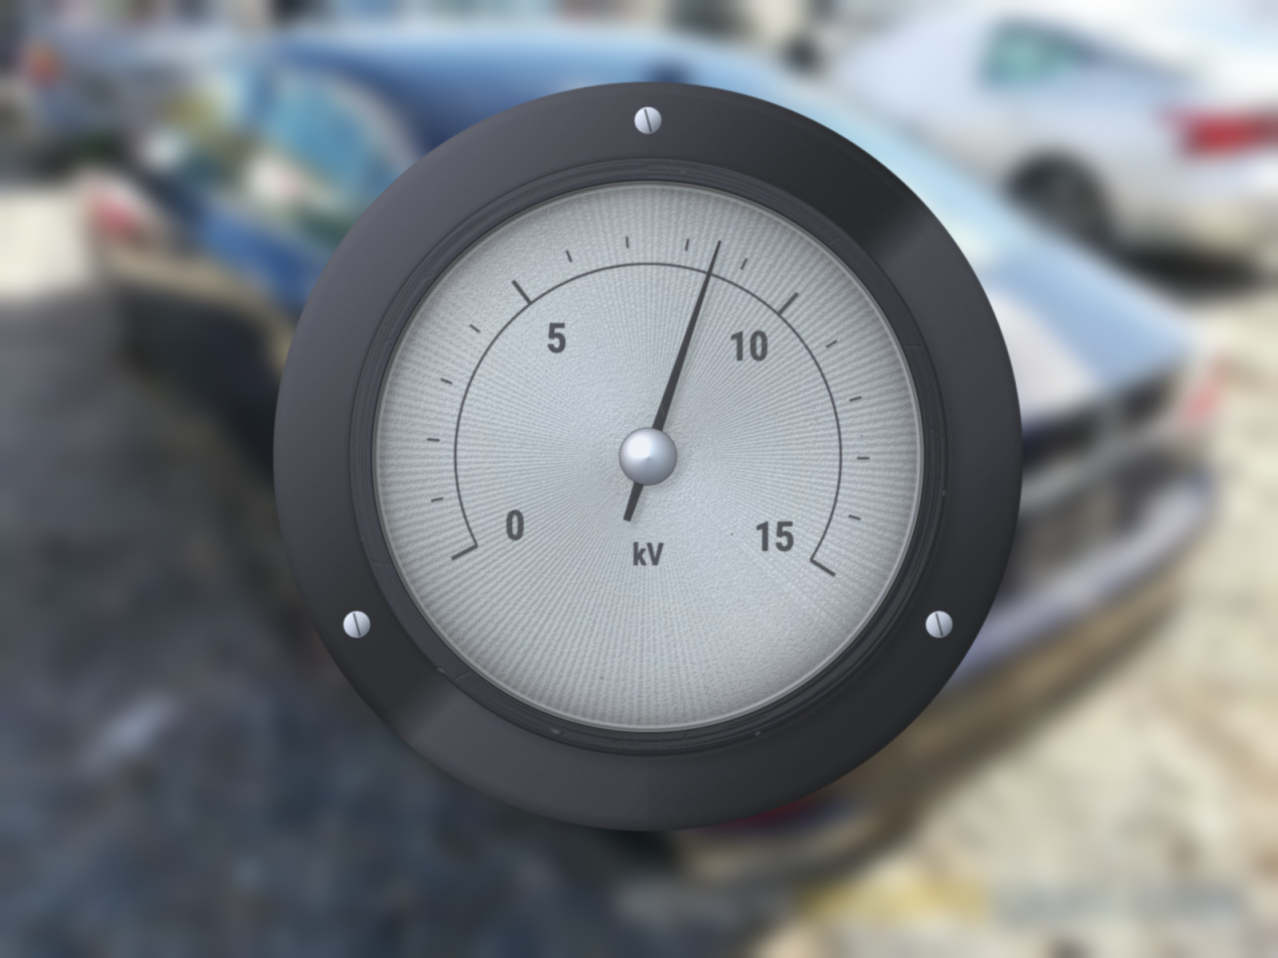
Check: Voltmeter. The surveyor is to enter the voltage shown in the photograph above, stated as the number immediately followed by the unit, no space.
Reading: 8.5kV
